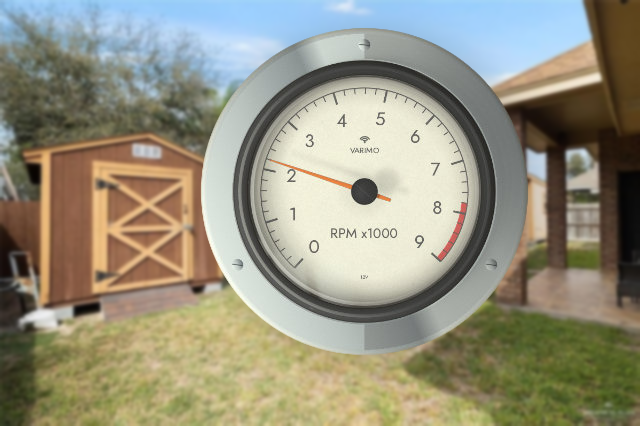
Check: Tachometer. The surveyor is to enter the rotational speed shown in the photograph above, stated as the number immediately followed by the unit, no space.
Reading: 2200rpm
